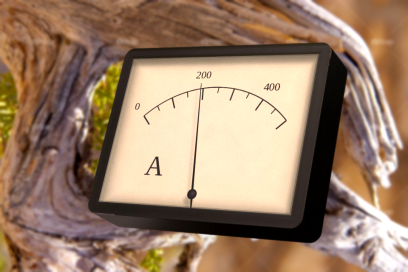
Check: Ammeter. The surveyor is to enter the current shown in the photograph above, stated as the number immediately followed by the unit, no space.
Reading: 200A
